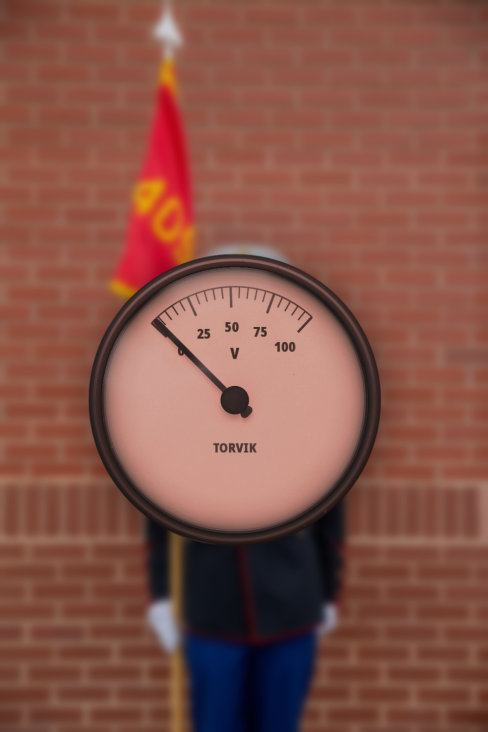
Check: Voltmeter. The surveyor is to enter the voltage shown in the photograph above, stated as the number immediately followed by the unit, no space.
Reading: 2.5V
